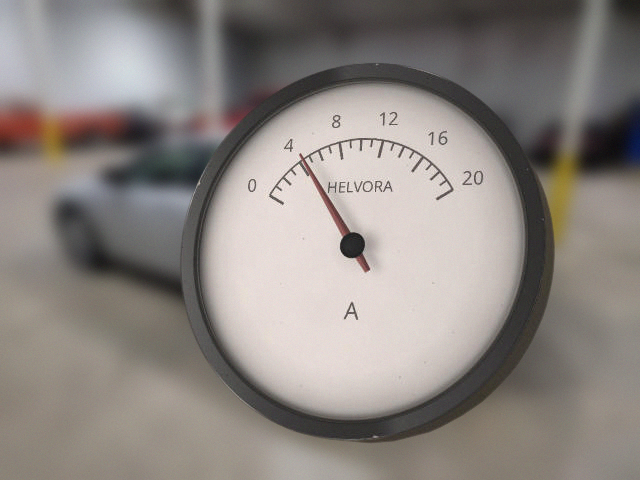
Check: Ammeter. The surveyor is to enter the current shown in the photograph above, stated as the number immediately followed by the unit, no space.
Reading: 4.5A
